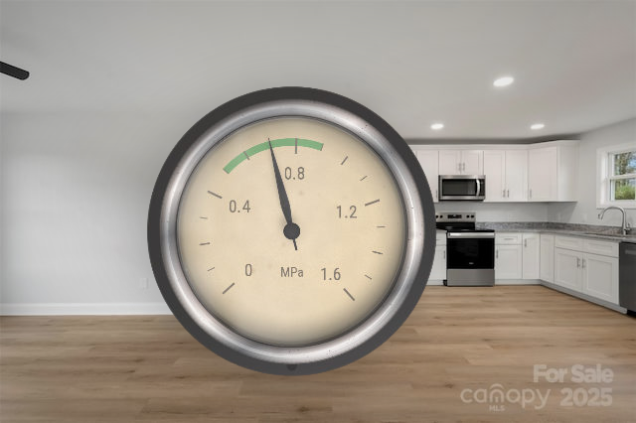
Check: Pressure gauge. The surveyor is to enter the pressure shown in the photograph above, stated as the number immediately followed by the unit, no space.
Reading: 0.7MPa
